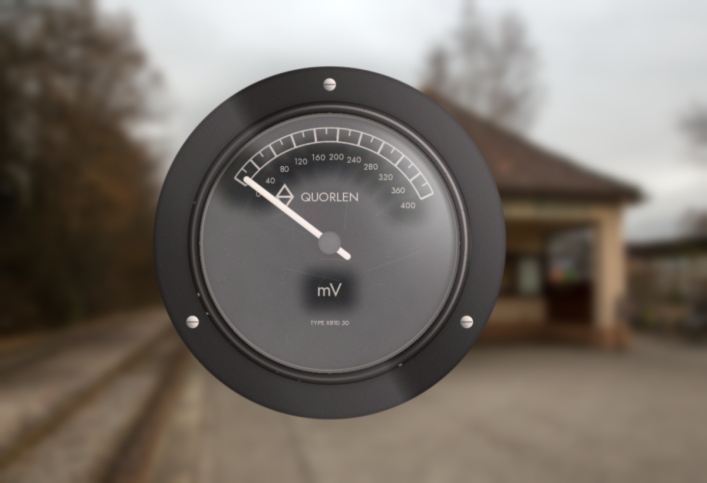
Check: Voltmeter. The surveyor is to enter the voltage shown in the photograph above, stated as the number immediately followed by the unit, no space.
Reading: 10mV
